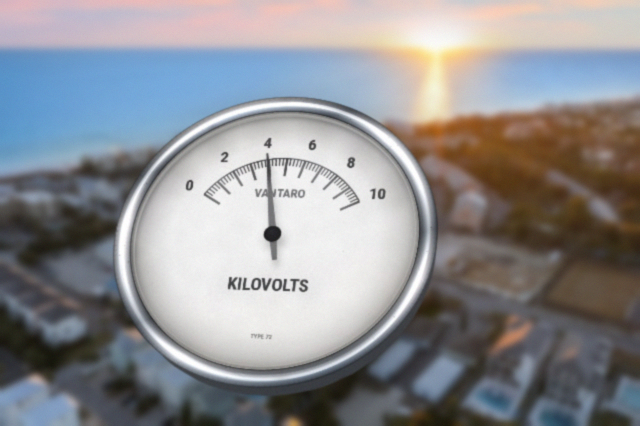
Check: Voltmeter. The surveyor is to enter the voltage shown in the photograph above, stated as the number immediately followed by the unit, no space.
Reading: 4kV
